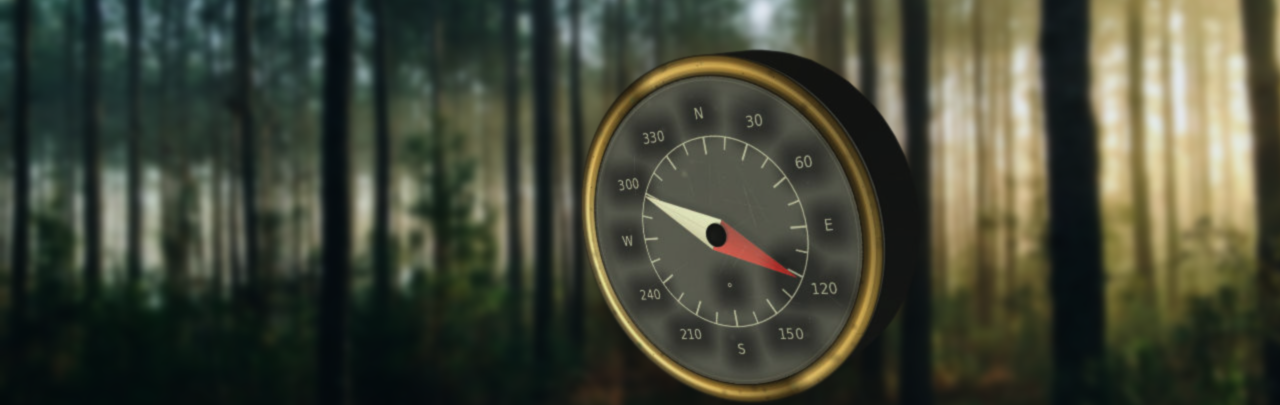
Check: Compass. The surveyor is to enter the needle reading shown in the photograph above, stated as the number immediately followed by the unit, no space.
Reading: 120°
